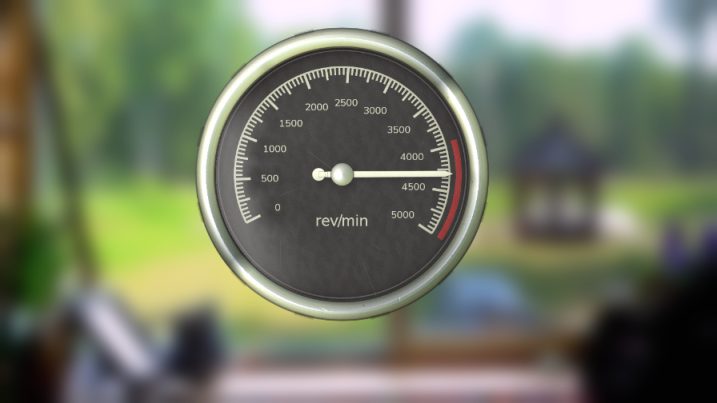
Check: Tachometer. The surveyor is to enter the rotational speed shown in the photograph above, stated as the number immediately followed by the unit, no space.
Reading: 4300rpm
